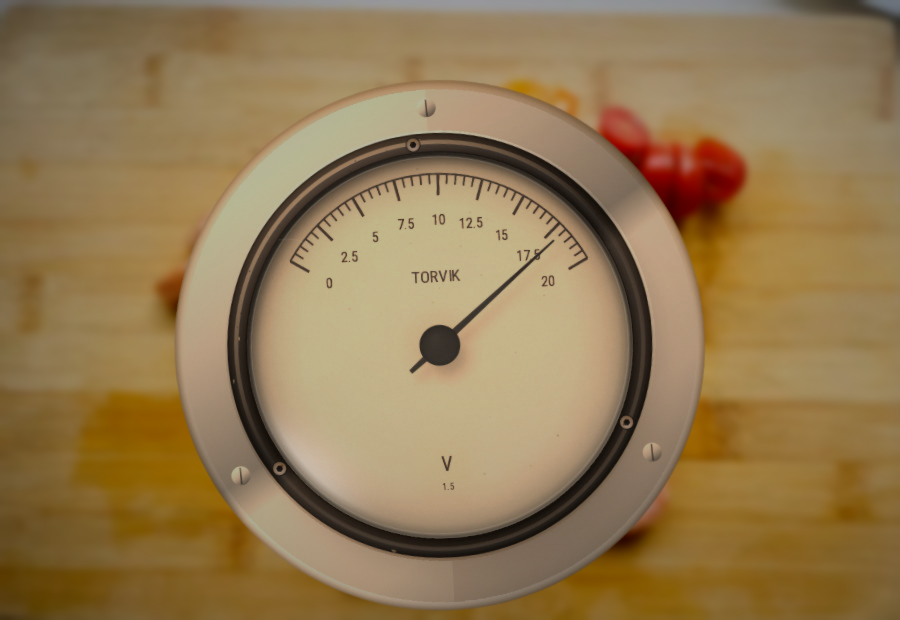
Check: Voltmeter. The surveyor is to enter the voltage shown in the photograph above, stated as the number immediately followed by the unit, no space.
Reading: 18V
